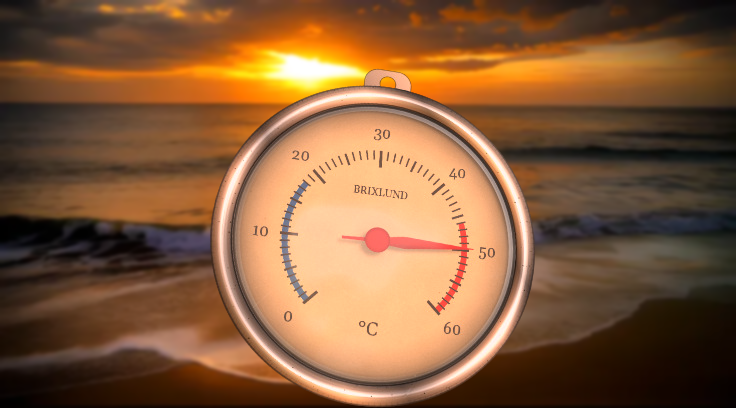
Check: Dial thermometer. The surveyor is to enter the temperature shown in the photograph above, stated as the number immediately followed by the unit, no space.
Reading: 50°C
